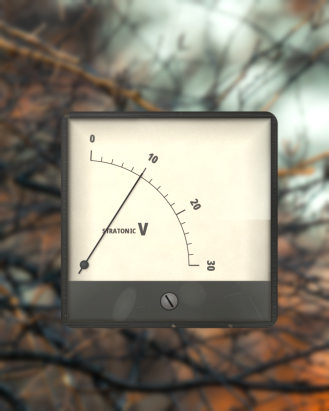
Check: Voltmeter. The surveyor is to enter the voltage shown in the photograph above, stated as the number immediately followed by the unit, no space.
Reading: 10V
